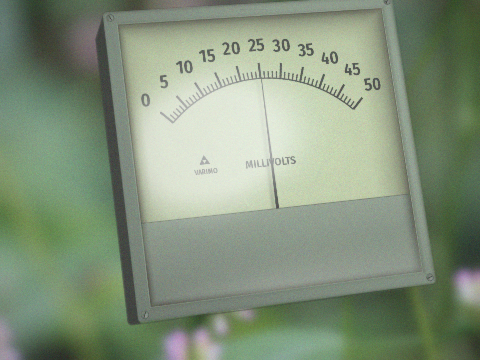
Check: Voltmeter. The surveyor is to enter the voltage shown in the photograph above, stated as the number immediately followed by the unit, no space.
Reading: 25mV
